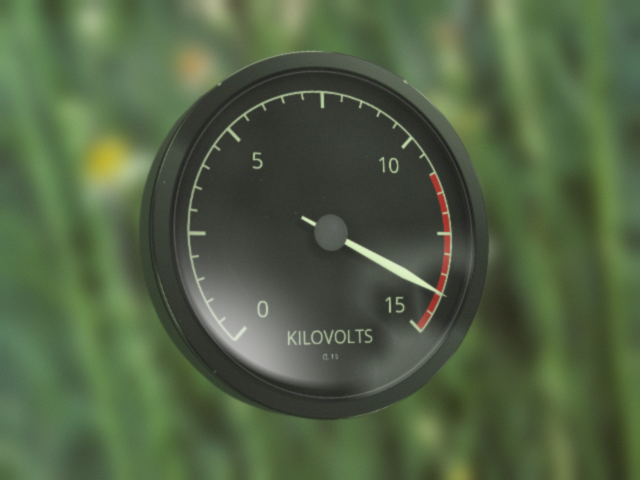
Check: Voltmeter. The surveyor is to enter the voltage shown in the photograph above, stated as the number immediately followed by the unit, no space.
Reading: 14kV
